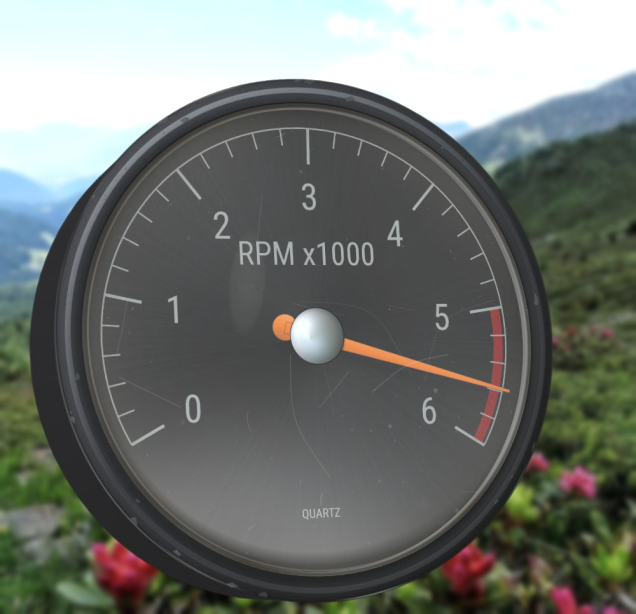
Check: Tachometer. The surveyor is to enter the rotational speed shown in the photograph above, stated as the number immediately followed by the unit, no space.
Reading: 5600rpm
